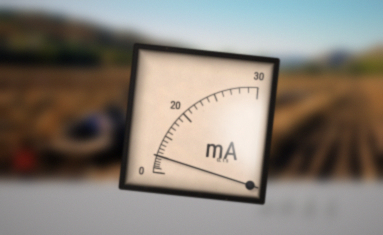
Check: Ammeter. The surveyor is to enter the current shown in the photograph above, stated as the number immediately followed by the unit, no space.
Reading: 10mA
